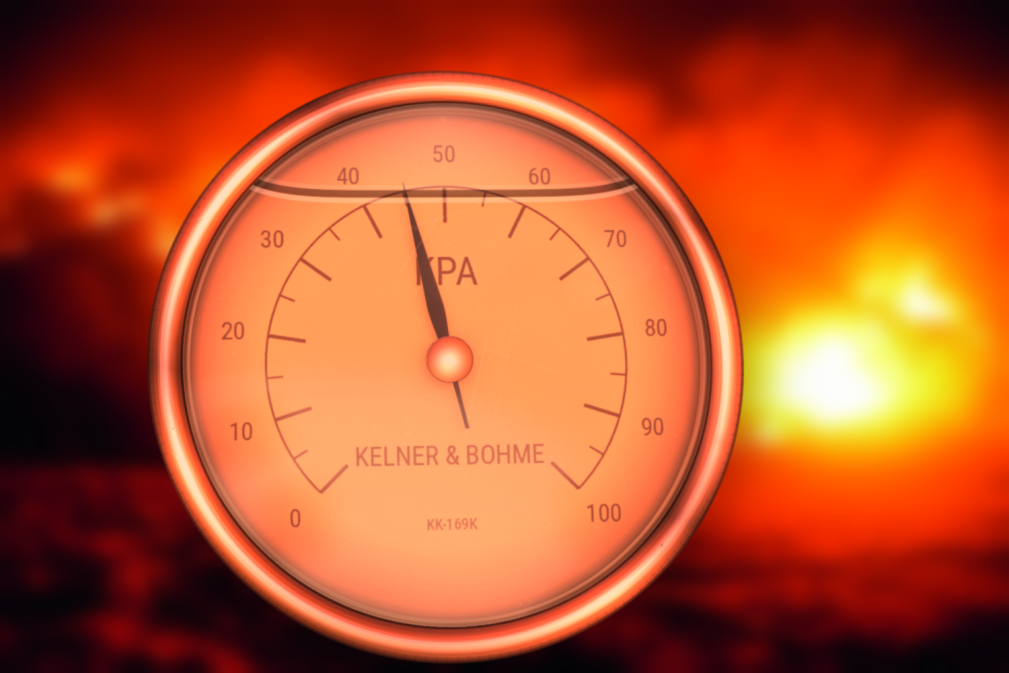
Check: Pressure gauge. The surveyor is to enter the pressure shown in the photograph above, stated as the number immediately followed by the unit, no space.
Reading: 45kPa
